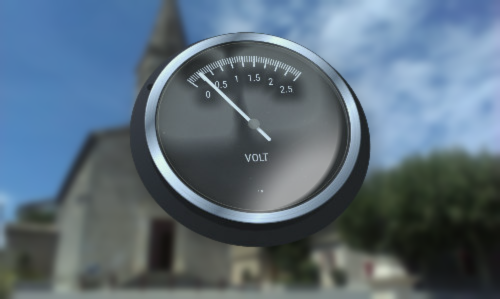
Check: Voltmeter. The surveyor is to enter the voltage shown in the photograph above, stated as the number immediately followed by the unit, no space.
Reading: 0.25V
